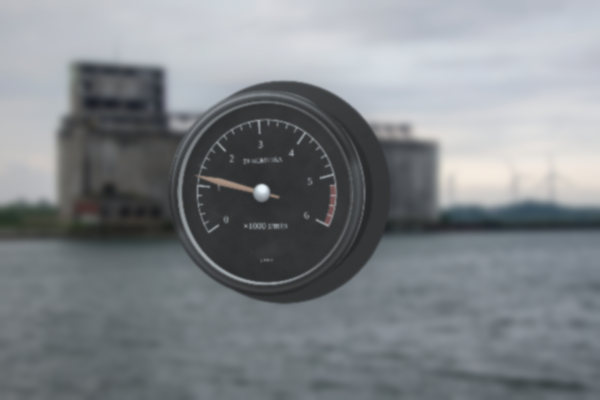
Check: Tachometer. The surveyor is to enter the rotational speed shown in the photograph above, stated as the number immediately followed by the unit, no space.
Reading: 1200rpm
